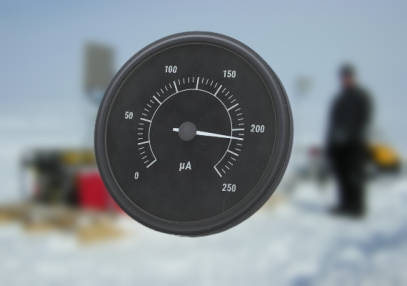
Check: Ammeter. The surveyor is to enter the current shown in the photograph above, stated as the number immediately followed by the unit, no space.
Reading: 210µA
